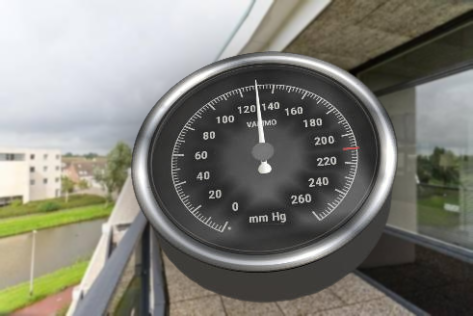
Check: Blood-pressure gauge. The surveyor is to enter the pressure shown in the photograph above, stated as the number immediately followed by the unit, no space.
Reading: 130mmHg
